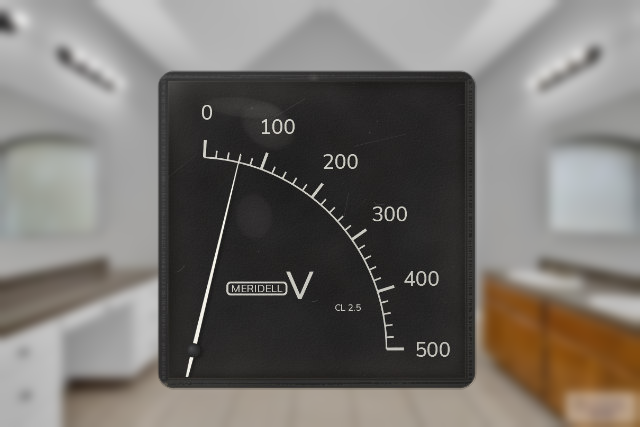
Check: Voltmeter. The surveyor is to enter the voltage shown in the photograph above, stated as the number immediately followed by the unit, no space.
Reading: 60V
